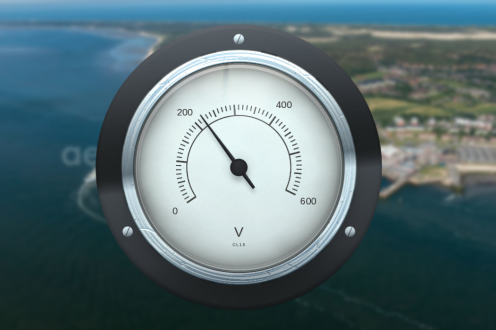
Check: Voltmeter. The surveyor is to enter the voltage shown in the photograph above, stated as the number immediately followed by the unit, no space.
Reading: 220V
